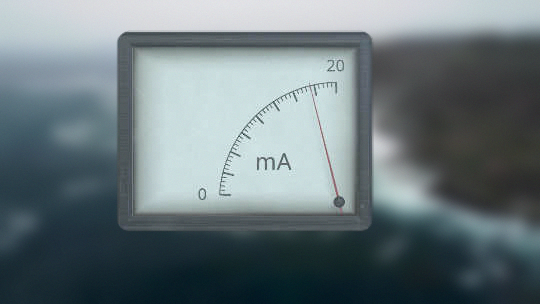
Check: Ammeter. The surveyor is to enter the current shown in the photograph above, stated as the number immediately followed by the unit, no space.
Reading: 17mA
